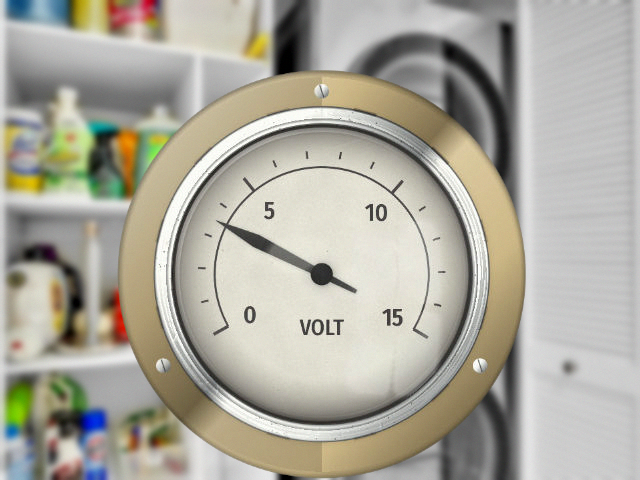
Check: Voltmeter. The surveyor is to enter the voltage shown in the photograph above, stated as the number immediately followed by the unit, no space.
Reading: 3.5V
